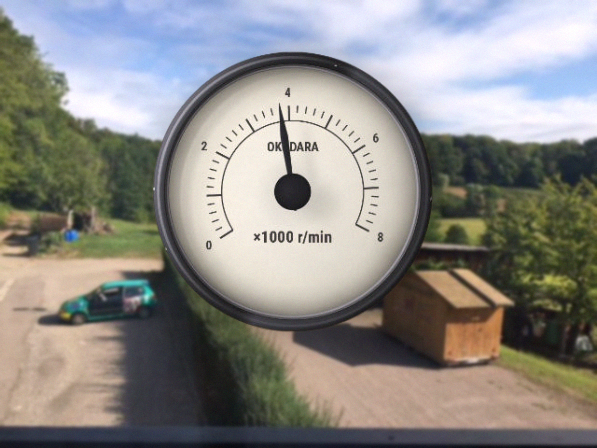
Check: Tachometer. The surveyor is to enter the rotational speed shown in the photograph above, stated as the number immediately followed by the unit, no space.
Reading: 3800rpm
